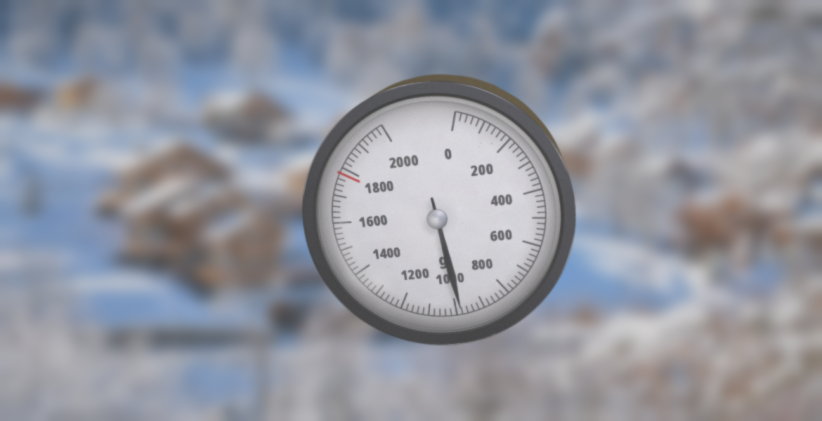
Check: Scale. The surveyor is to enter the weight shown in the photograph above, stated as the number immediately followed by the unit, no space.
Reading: 980g
